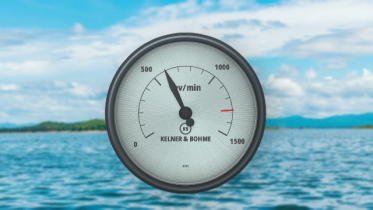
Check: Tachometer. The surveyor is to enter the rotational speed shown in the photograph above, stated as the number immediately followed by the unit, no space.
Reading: 600rpm
